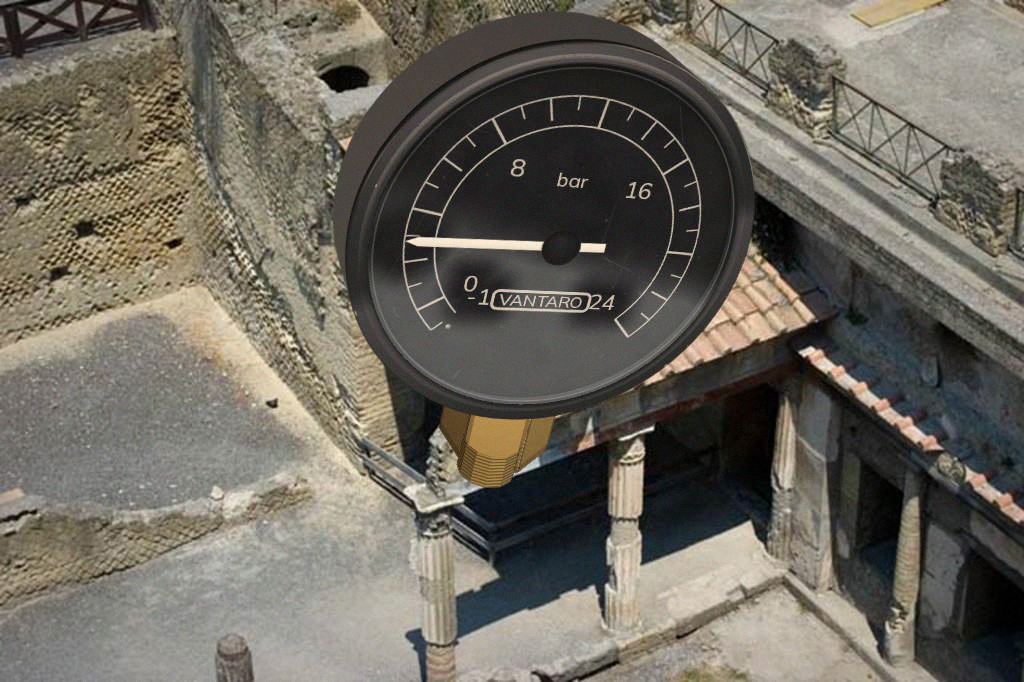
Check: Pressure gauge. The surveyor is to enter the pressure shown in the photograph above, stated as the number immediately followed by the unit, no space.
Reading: 3bar
